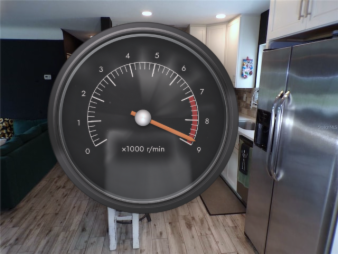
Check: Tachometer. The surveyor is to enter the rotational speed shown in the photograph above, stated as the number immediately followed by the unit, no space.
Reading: 8800rpm
